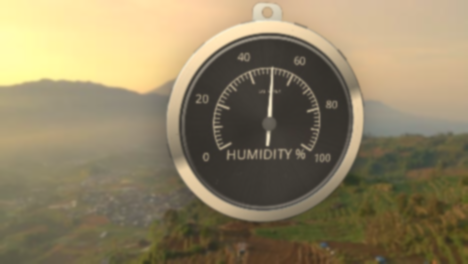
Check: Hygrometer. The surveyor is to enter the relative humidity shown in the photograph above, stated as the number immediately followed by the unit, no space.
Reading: 50%
